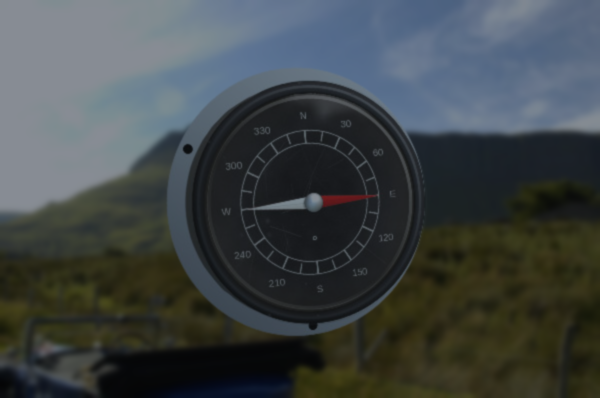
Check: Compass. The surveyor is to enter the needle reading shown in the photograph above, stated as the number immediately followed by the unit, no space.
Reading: 90°
